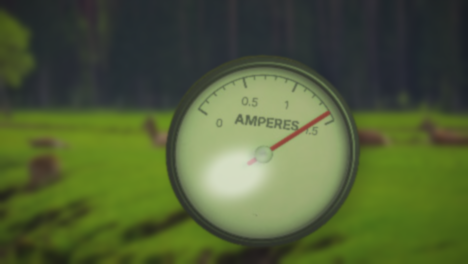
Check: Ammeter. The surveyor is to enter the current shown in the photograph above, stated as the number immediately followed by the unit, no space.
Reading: 1.4A
